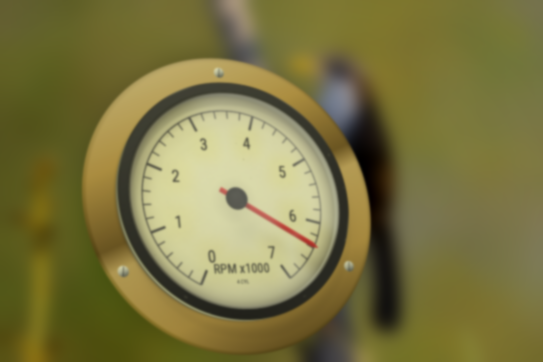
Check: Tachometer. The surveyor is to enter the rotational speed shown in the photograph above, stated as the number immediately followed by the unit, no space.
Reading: 6400rpm
